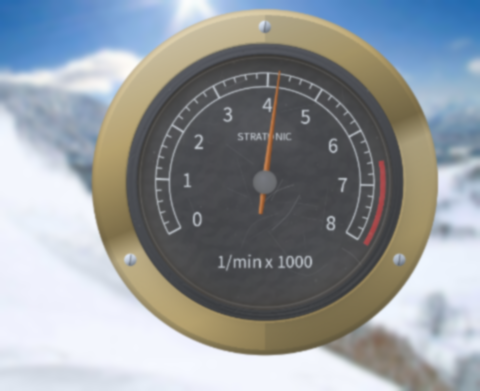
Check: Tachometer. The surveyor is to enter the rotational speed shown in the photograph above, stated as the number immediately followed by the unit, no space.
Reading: 4200rpm
